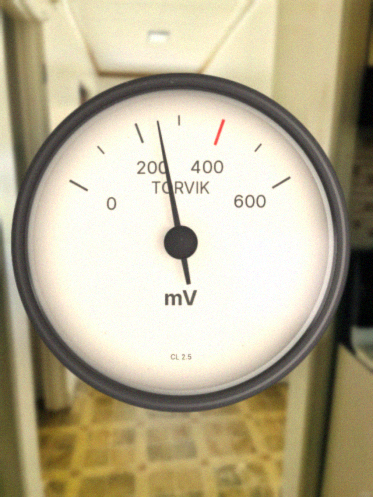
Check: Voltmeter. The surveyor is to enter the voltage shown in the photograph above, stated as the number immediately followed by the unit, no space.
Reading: 250mV
